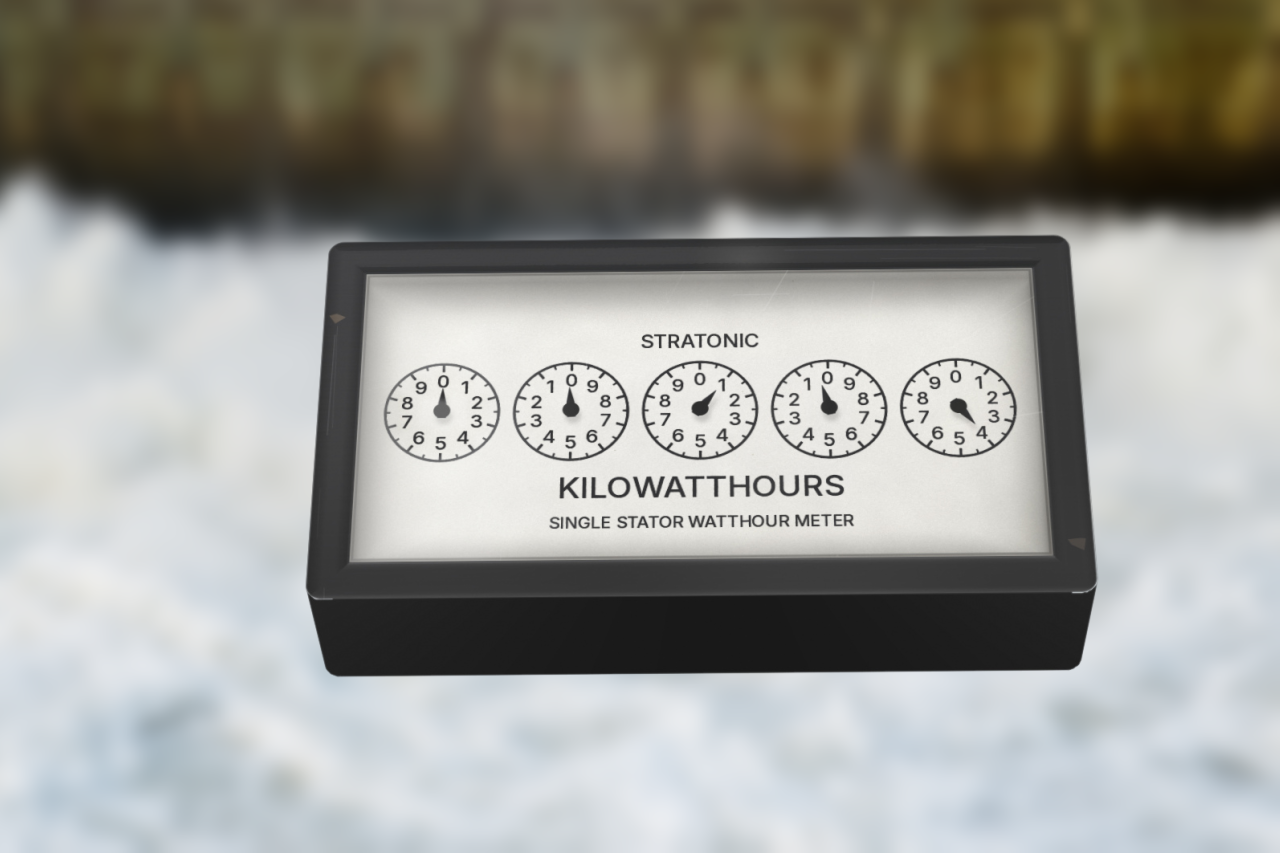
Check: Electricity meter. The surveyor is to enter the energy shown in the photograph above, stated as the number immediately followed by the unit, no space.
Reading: 104kWh
